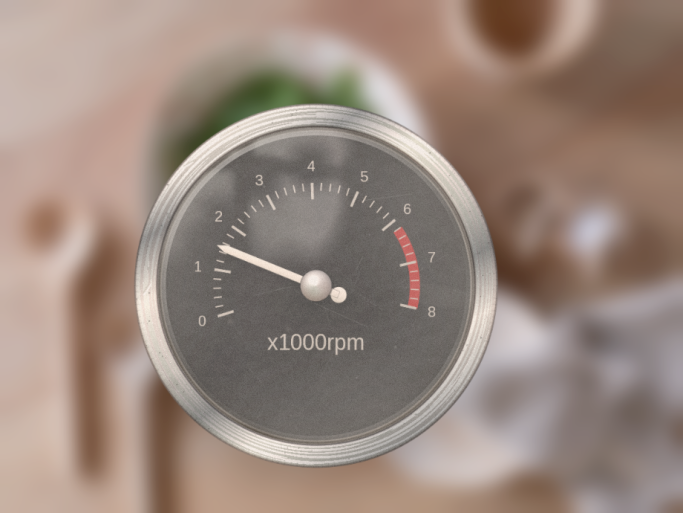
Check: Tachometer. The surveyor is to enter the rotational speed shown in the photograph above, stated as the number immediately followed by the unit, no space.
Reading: 1500rpm
